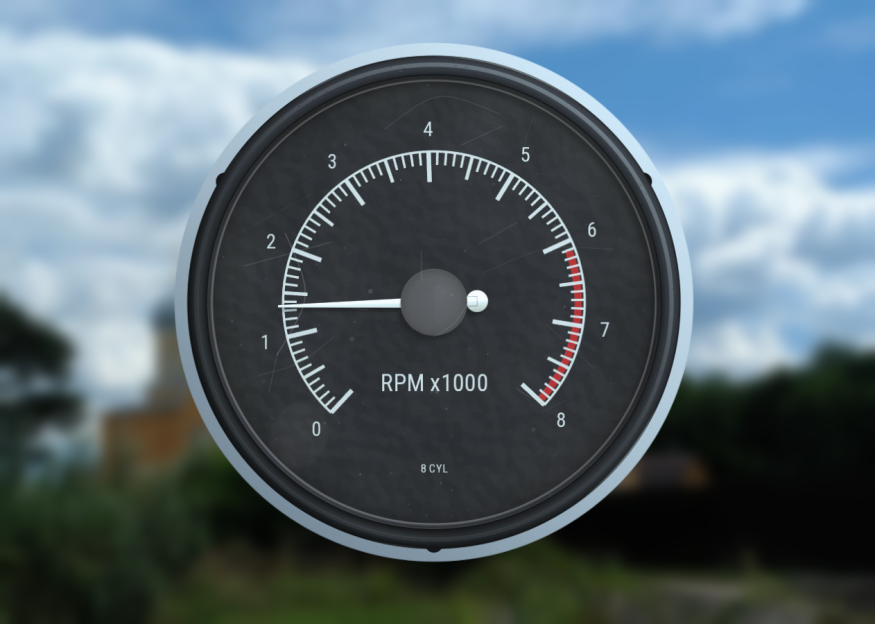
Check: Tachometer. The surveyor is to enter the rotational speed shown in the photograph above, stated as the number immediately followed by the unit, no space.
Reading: 1350rpm
